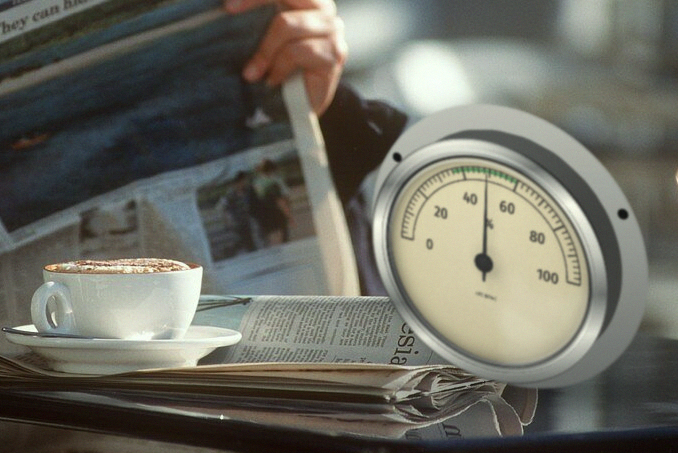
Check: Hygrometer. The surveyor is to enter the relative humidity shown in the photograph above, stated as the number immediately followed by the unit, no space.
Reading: 50%
